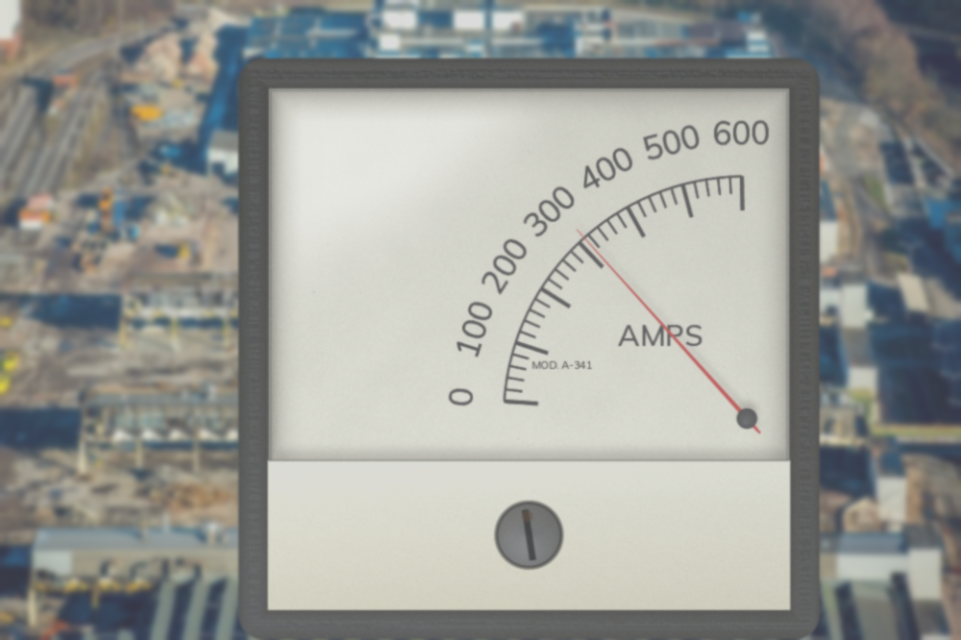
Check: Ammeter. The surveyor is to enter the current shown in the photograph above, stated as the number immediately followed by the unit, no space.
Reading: 310A
